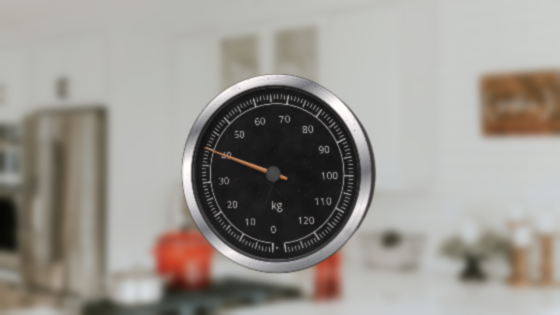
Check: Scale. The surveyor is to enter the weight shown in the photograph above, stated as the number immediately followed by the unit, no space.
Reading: 40kg
